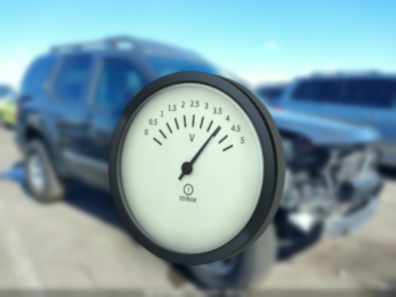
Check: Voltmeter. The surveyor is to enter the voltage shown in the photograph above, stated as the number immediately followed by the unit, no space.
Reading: 4V
